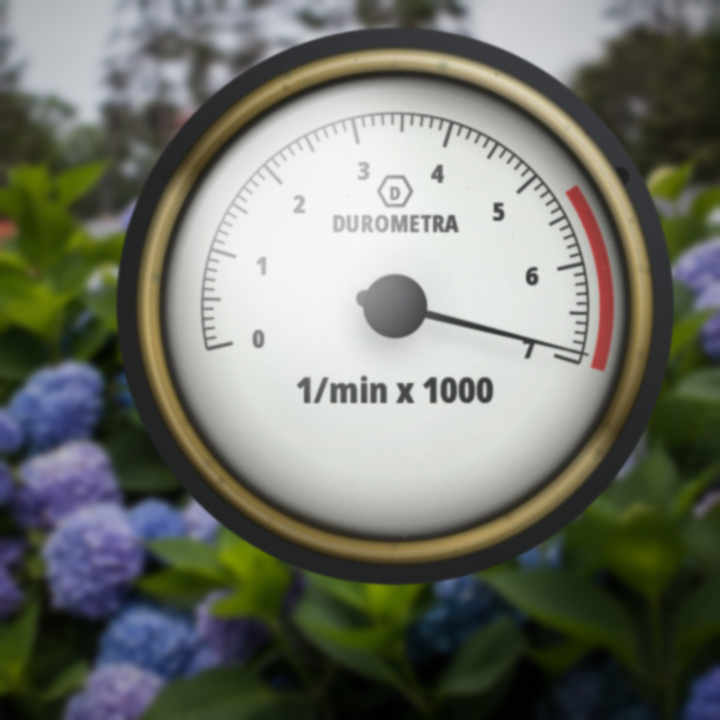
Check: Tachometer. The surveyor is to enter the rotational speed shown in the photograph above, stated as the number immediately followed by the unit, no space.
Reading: 6900rpm
